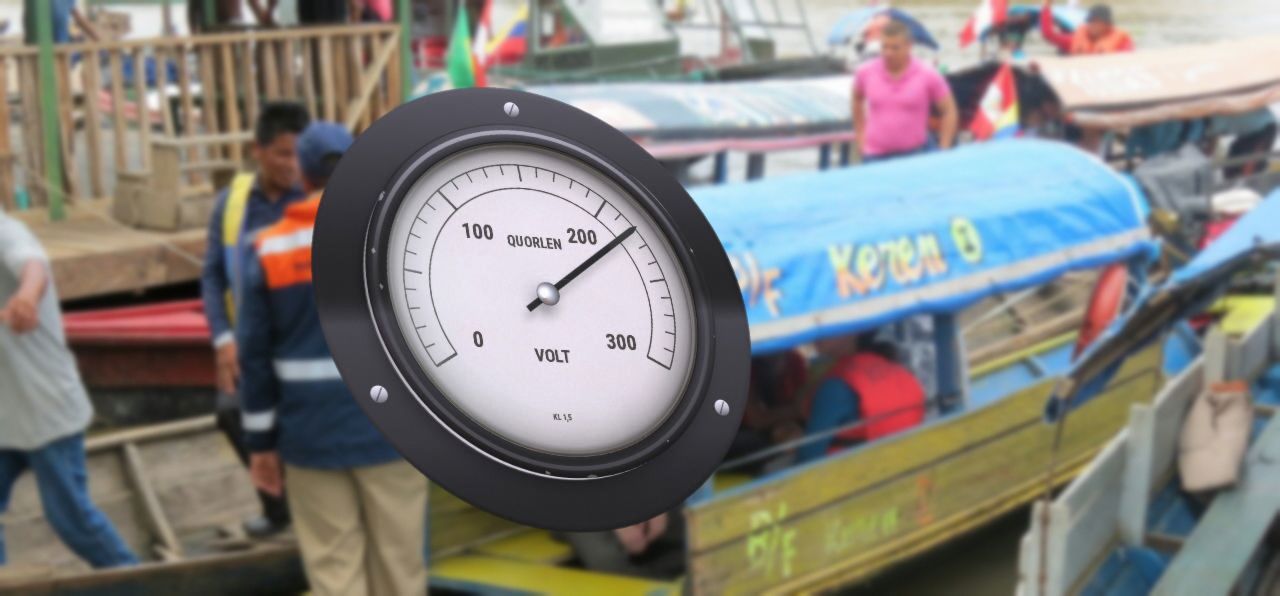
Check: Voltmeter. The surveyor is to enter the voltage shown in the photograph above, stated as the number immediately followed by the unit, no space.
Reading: 220V
